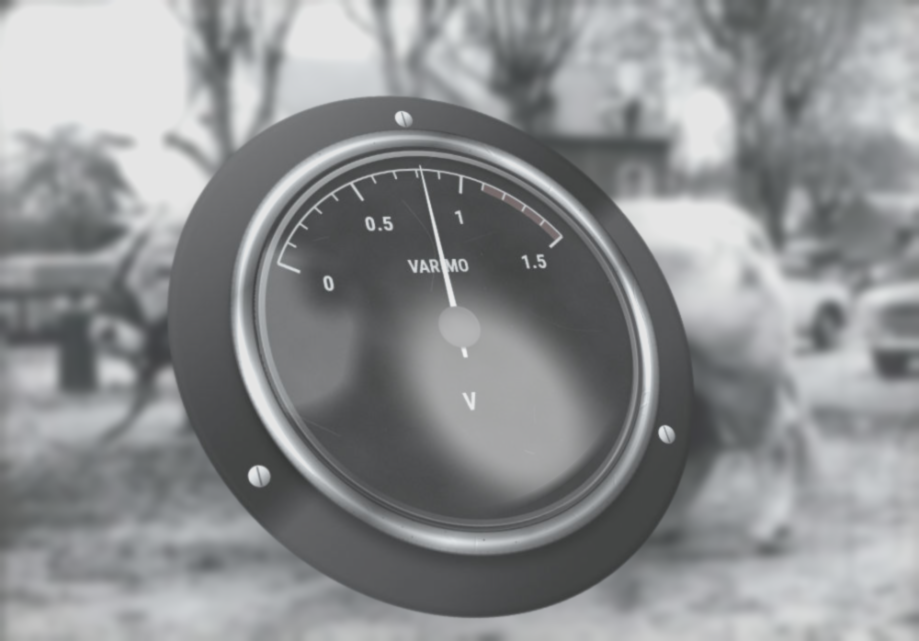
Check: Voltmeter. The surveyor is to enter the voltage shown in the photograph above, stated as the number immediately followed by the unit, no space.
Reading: 0.8V
